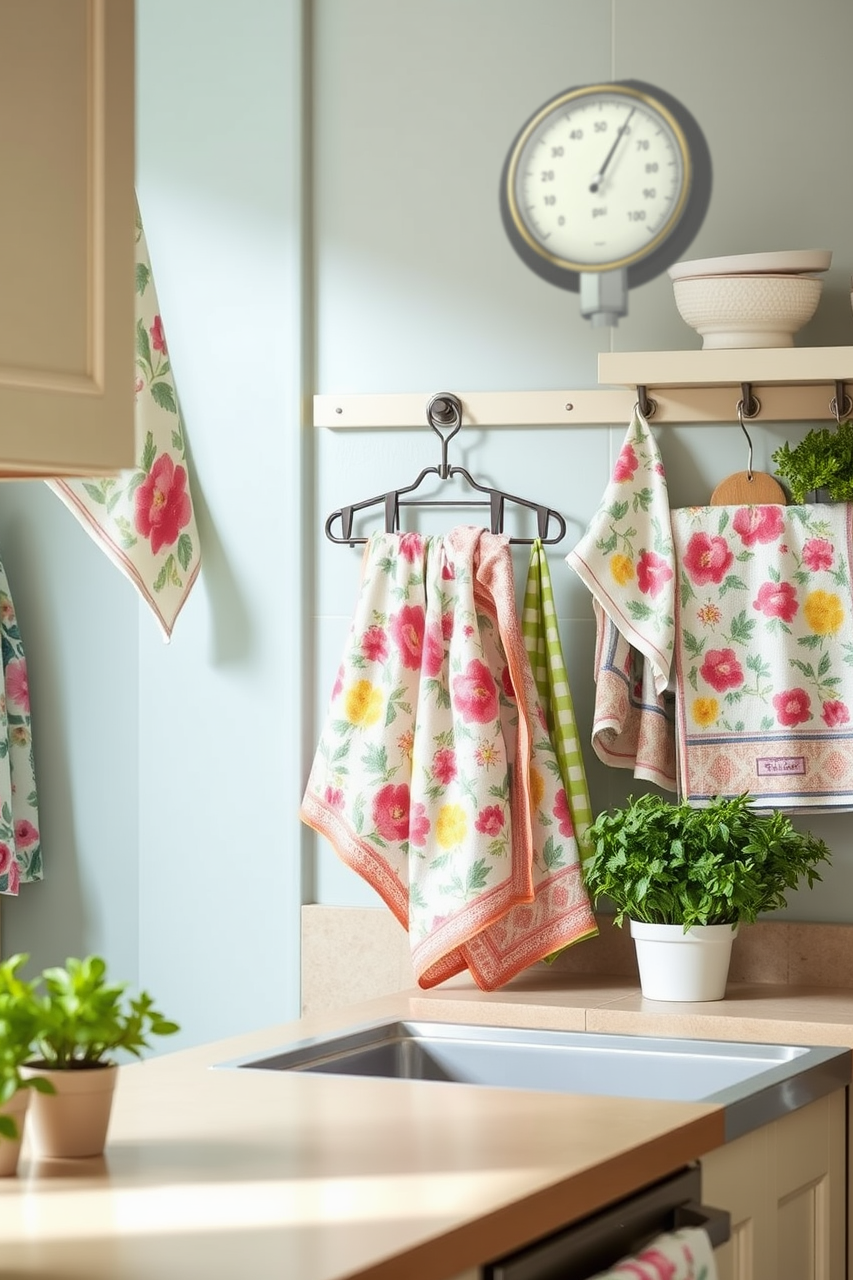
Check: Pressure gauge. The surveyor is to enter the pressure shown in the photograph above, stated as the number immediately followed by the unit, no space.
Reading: 60psi
